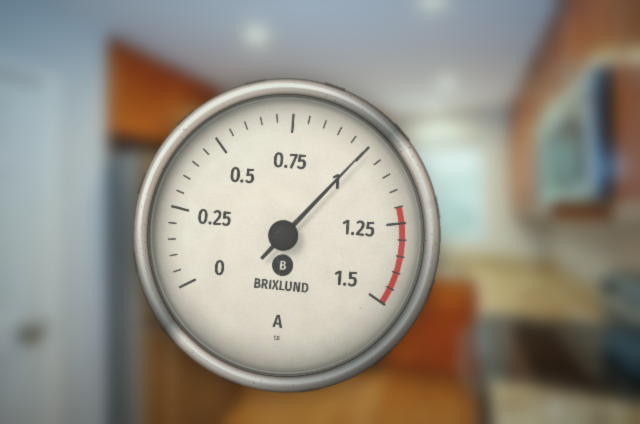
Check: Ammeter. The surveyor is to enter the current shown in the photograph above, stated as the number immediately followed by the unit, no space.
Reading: 1A
